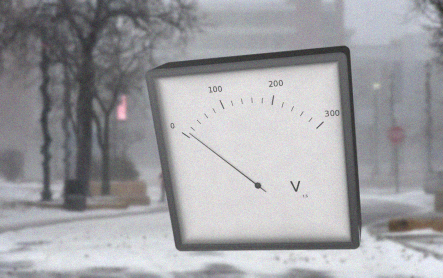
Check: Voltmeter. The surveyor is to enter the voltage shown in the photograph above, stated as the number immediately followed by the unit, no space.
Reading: 10V
